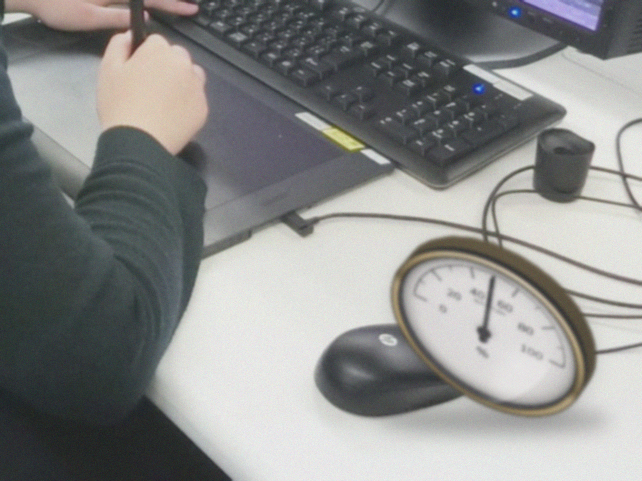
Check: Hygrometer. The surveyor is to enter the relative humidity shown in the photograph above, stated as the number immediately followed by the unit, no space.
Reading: 50%
